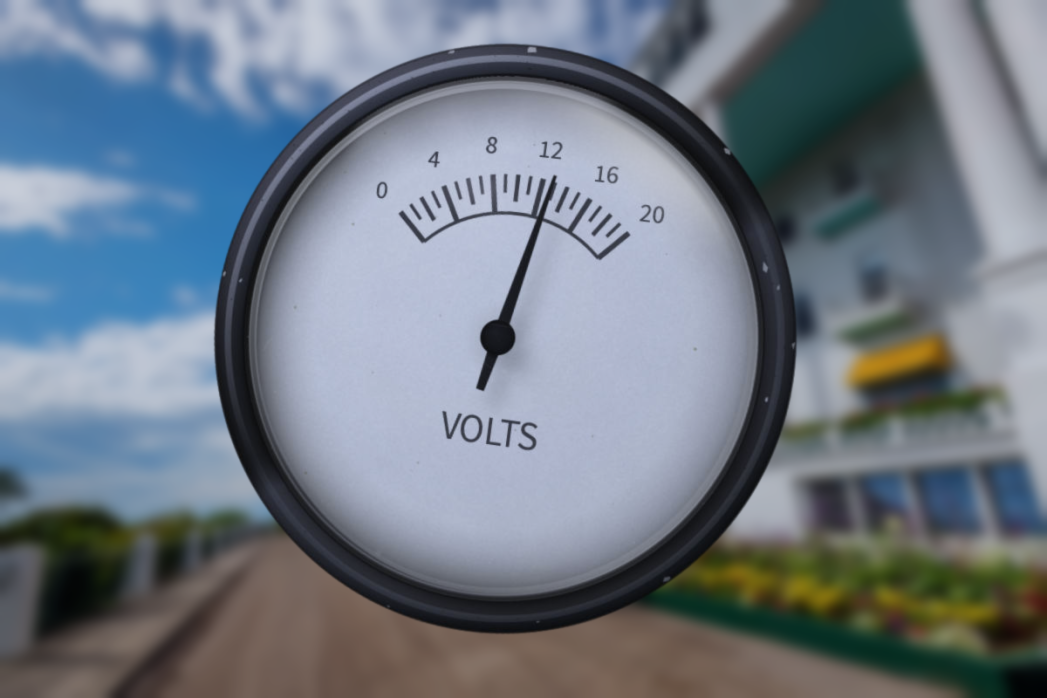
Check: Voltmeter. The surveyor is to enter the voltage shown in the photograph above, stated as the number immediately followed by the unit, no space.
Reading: 13V
